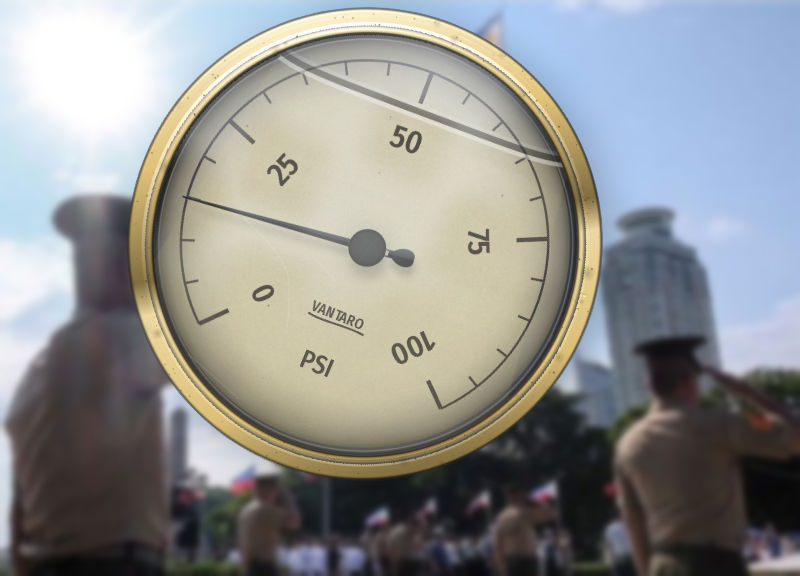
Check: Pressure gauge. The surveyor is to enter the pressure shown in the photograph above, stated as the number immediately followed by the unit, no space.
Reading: 15psi
